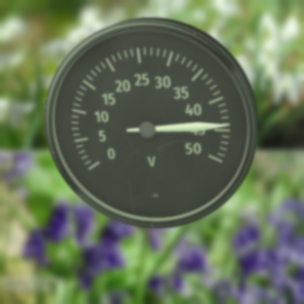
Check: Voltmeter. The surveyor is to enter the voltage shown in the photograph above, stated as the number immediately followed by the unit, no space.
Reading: 44V
